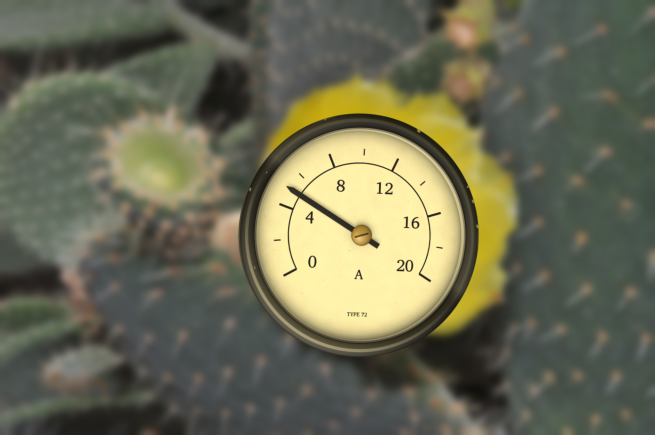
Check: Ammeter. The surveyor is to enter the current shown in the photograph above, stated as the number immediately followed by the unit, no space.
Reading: 5A
